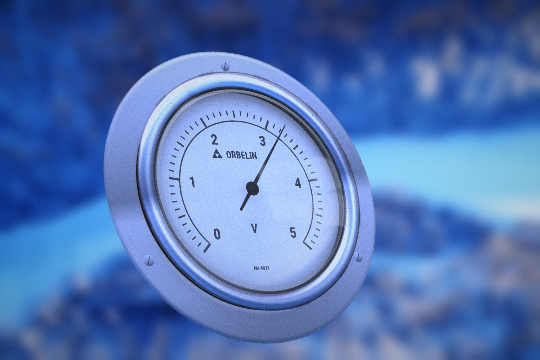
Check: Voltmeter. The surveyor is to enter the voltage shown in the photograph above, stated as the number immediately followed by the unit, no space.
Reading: 3.2V
